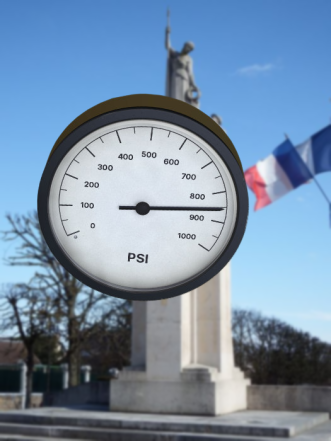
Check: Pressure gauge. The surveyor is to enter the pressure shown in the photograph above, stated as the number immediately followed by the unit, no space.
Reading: 850psi
